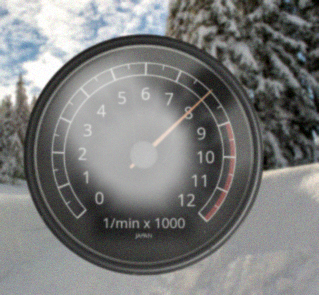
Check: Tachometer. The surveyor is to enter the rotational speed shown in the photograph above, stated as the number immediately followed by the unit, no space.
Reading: 8000rpm
